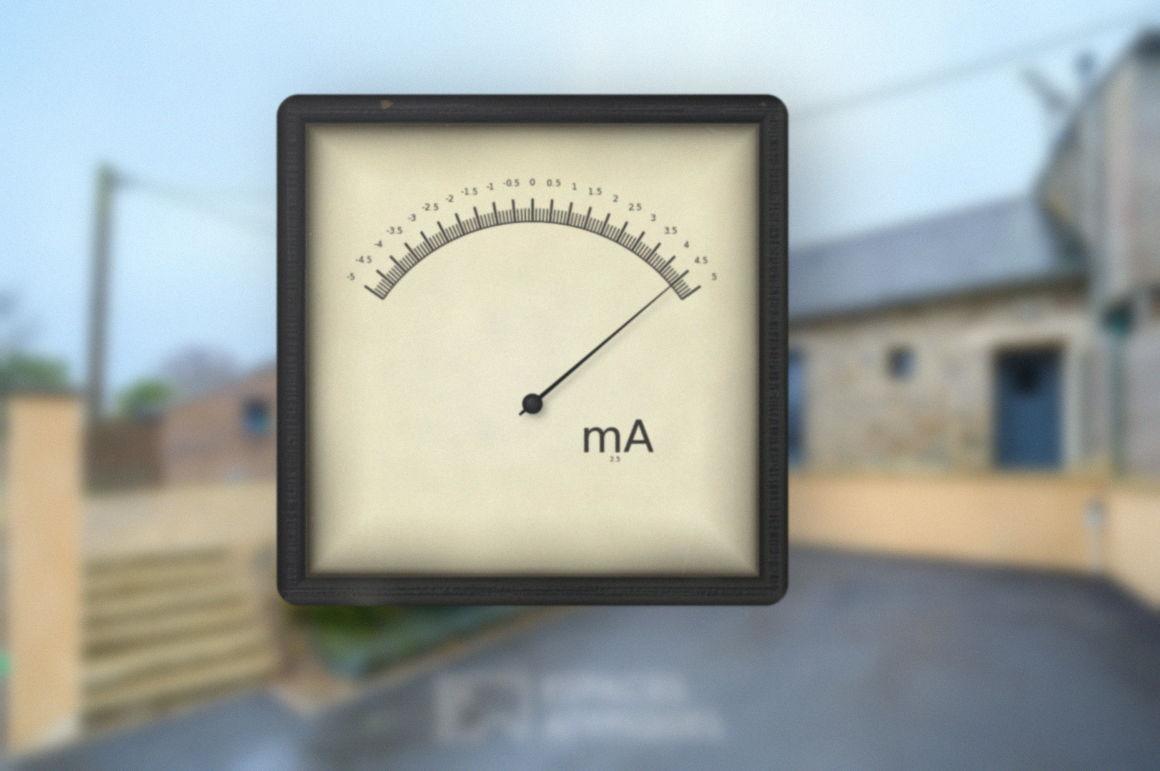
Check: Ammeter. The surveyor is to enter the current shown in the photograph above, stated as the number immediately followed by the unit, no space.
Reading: 4.5mA
